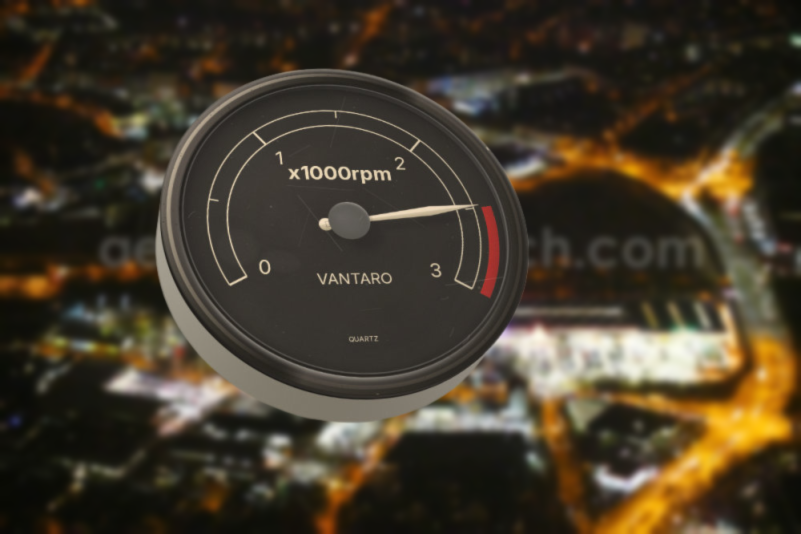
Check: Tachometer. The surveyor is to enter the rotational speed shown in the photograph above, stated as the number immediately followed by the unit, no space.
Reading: 2500rpm
